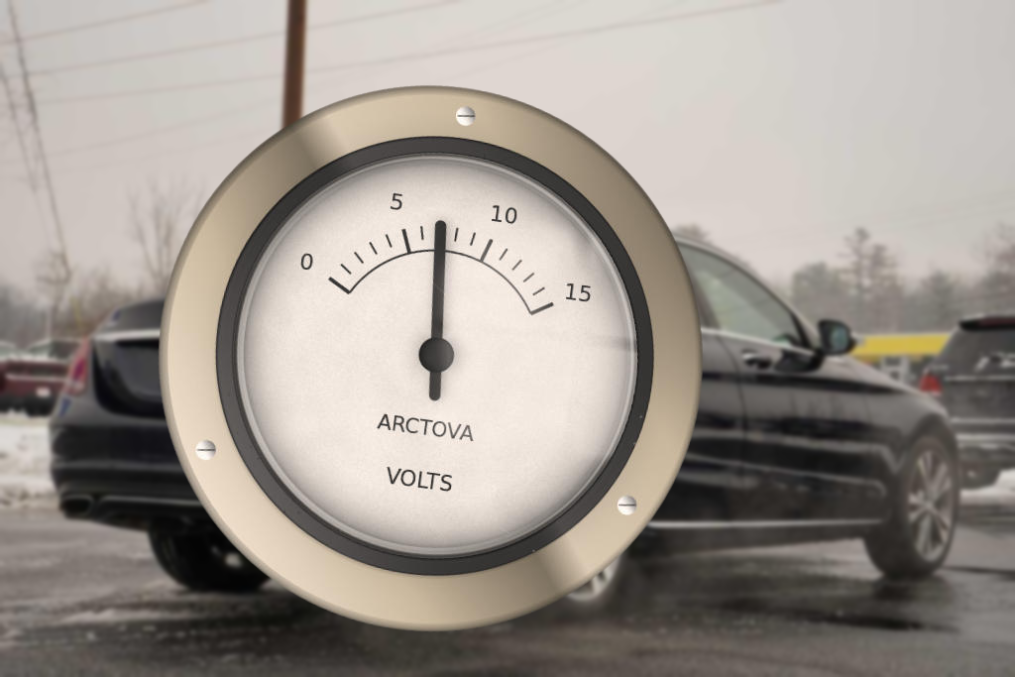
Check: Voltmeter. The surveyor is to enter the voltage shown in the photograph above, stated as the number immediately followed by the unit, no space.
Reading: 7V
